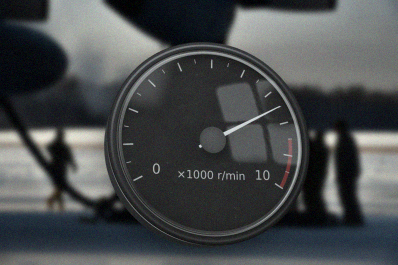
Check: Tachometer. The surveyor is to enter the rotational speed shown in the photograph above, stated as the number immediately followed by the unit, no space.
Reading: 7500rpm
